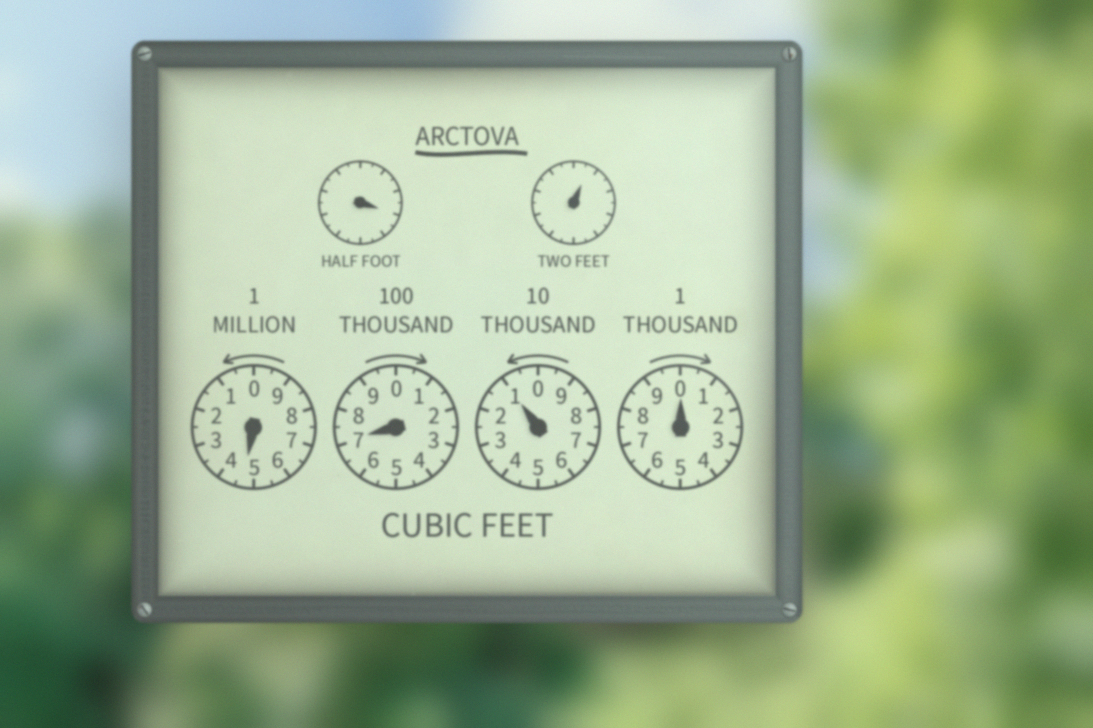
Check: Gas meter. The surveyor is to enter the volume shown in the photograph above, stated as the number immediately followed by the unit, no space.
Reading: 471000ft³
